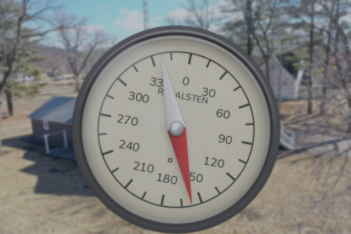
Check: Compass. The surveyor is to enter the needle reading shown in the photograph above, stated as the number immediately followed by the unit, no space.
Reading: 157.5°
